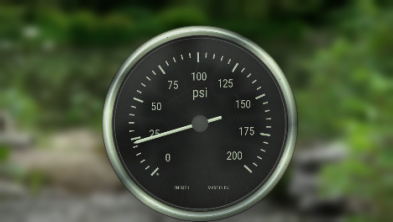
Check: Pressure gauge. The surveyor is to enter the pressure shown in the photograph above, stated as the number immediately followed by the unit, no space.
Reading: 22.5psi
